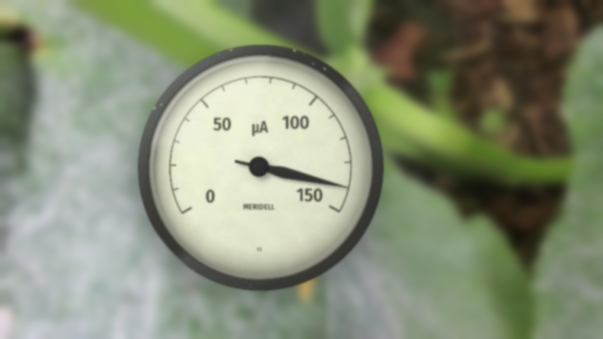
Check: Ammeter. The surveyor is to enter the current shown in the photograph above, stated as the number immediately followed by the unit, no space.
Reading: 140µA
